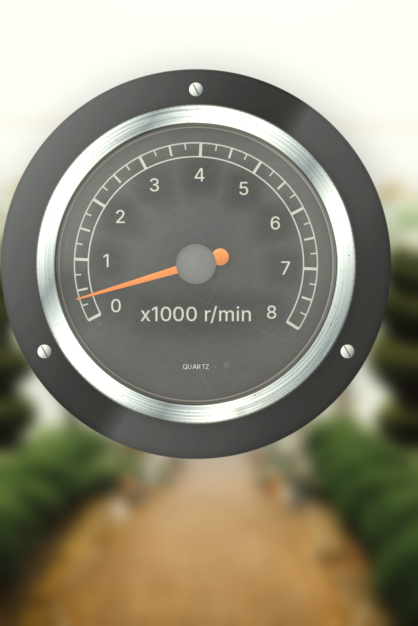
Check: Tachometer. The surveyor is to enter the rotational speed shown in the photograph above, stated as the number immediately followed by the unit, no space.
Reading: 375rpm
